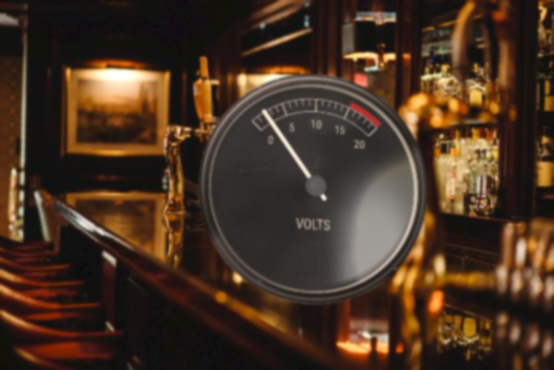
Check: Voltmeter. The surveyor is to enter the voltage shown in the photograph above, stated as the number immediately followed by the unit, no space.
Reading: 2V
